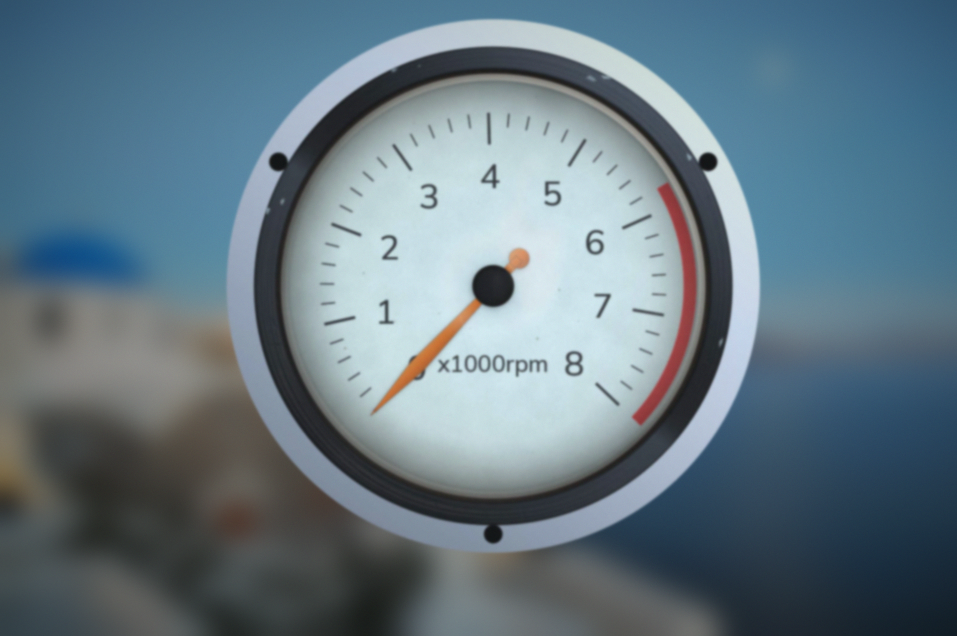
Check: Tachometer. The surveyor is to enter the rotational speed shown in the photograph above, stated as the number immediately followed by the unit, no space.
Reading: 0rpm
